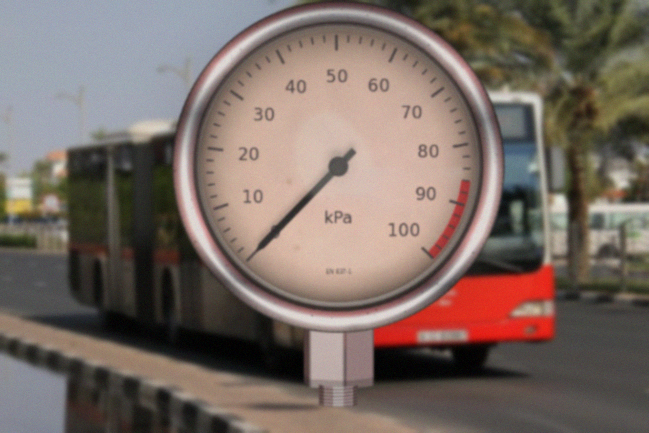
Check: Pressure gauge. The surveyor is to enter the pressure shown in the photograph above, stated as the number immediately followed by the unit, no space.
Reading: 0kPa
